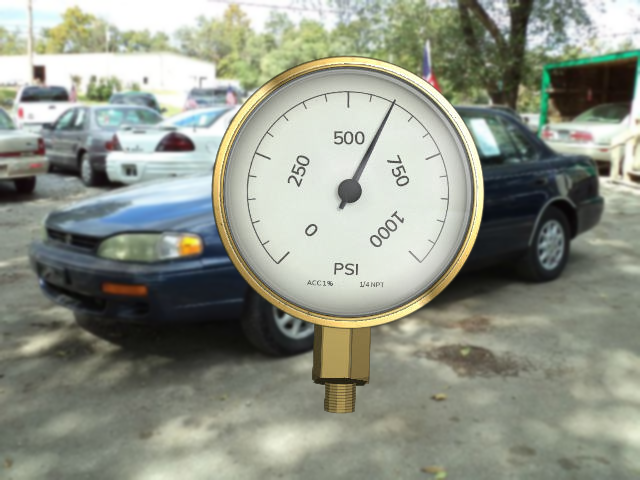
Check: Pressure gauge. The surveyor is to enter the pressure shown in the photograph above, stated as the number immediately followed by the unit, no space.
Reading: 600psi
